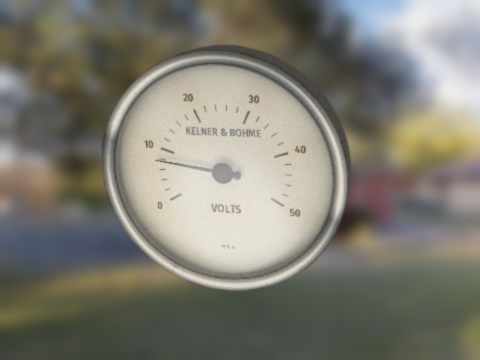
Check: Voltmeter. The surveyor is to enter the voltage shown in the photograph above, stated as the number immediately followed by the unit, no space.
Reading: 8V
